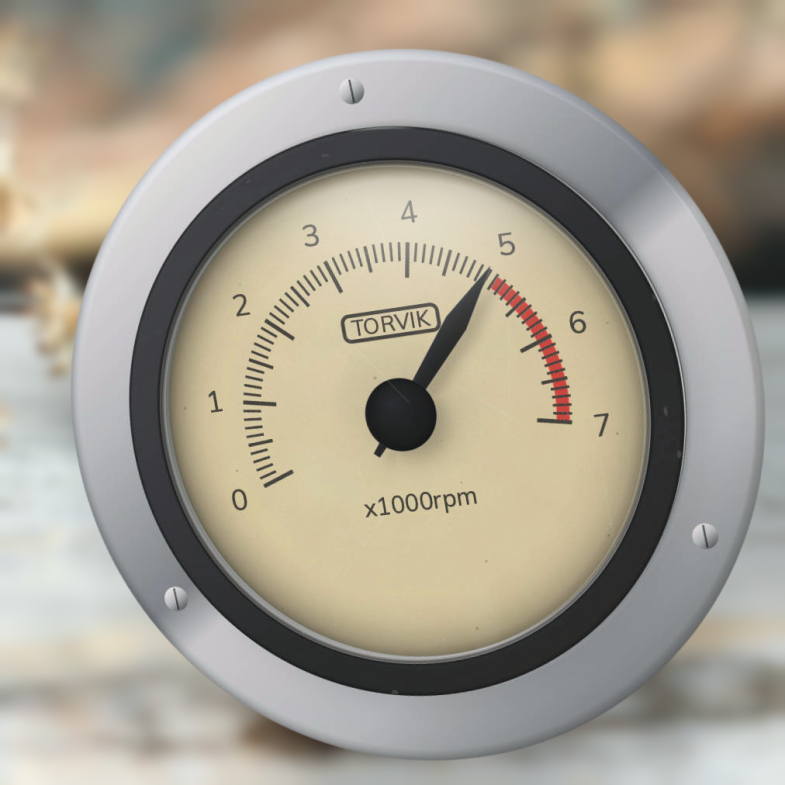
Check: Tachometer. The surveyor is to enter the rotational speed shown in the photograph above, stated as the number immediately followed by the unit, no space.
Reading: 5000rpm
